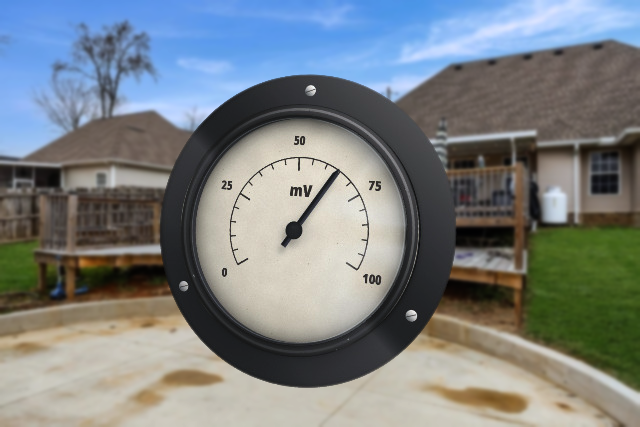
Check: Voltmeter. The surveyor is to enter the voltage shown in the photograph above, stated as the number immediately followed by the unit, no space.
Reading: 65mV
